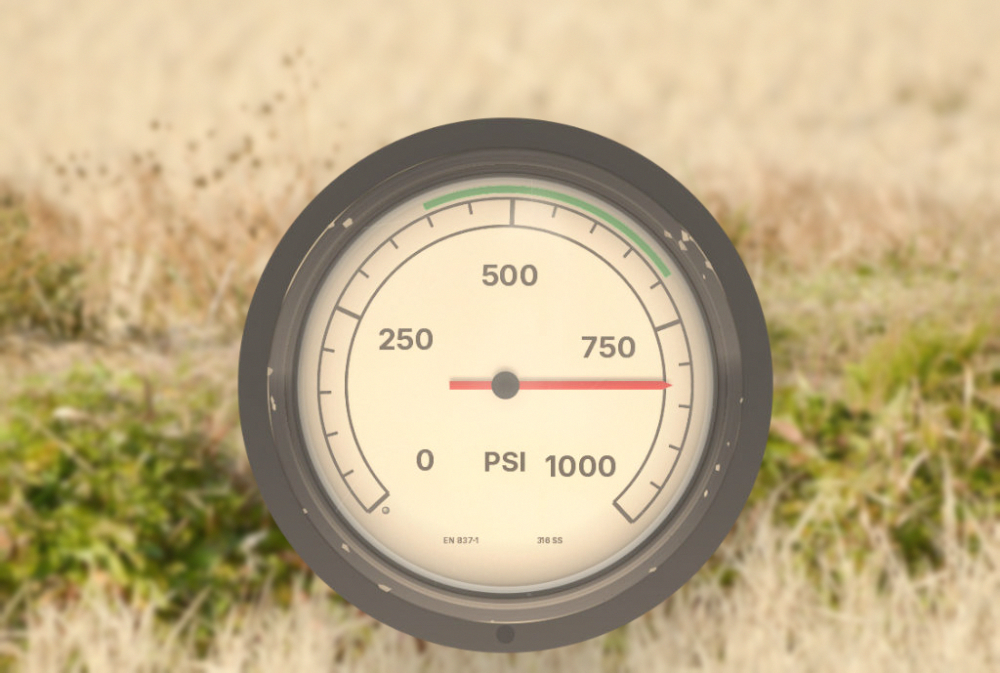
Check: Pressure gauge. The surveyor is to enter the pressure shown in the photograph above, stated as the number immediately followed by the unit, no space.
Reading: 825psi
